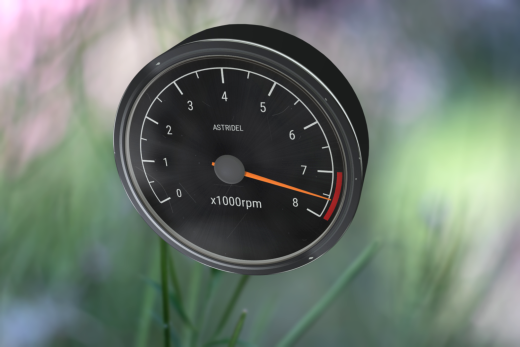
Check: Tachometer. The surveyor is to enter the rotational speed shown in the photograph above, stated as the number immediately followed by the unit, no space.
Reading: 7500rpm
